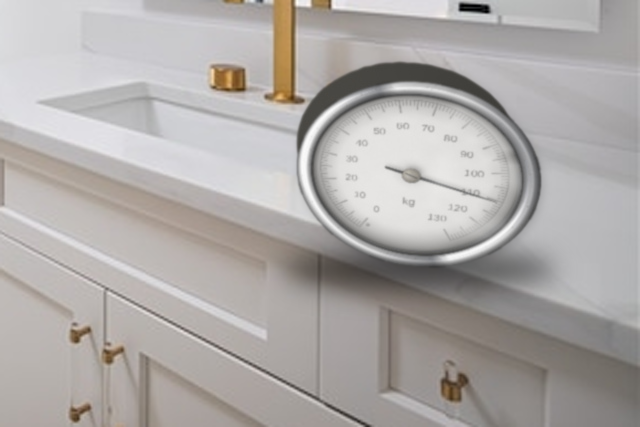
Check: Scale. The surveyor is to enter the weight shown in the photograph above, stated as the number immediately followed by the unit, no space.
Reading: 110kg
